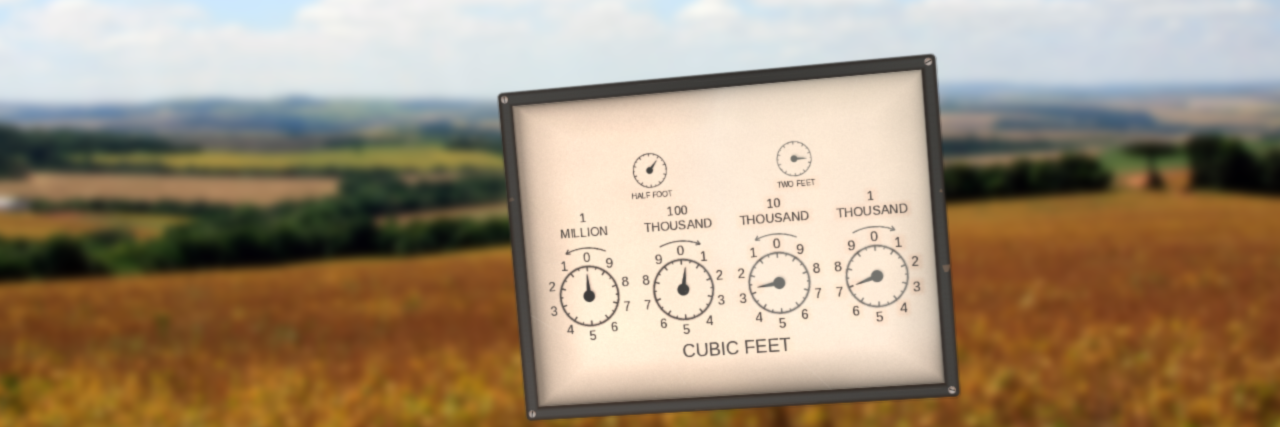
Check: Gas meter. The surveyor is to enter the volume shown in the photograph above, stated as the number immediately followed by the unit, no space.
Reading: 2700ft³
